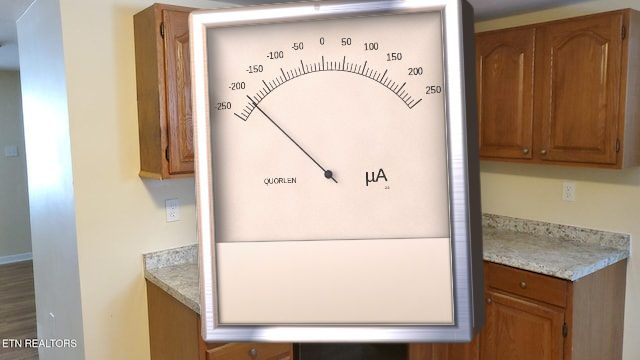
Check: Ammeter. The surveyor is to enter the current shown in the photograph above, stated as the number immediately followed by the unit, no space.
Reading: -200µA
